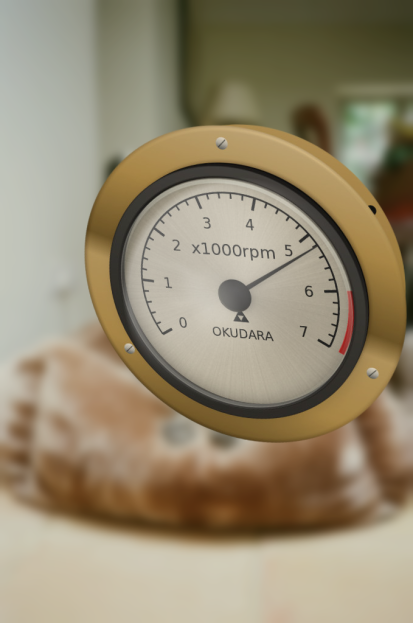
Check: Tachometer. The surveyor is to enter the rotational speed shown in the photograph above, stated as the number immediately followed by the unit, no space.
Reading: 5200rpm
